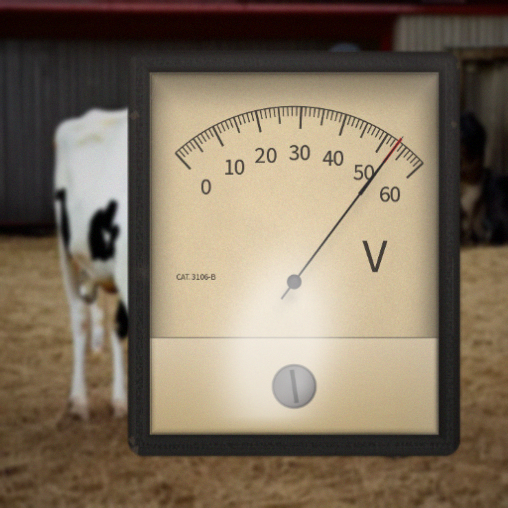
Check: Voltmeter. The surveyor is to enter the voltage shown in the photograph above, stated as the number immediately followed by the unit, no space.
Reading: 53V
